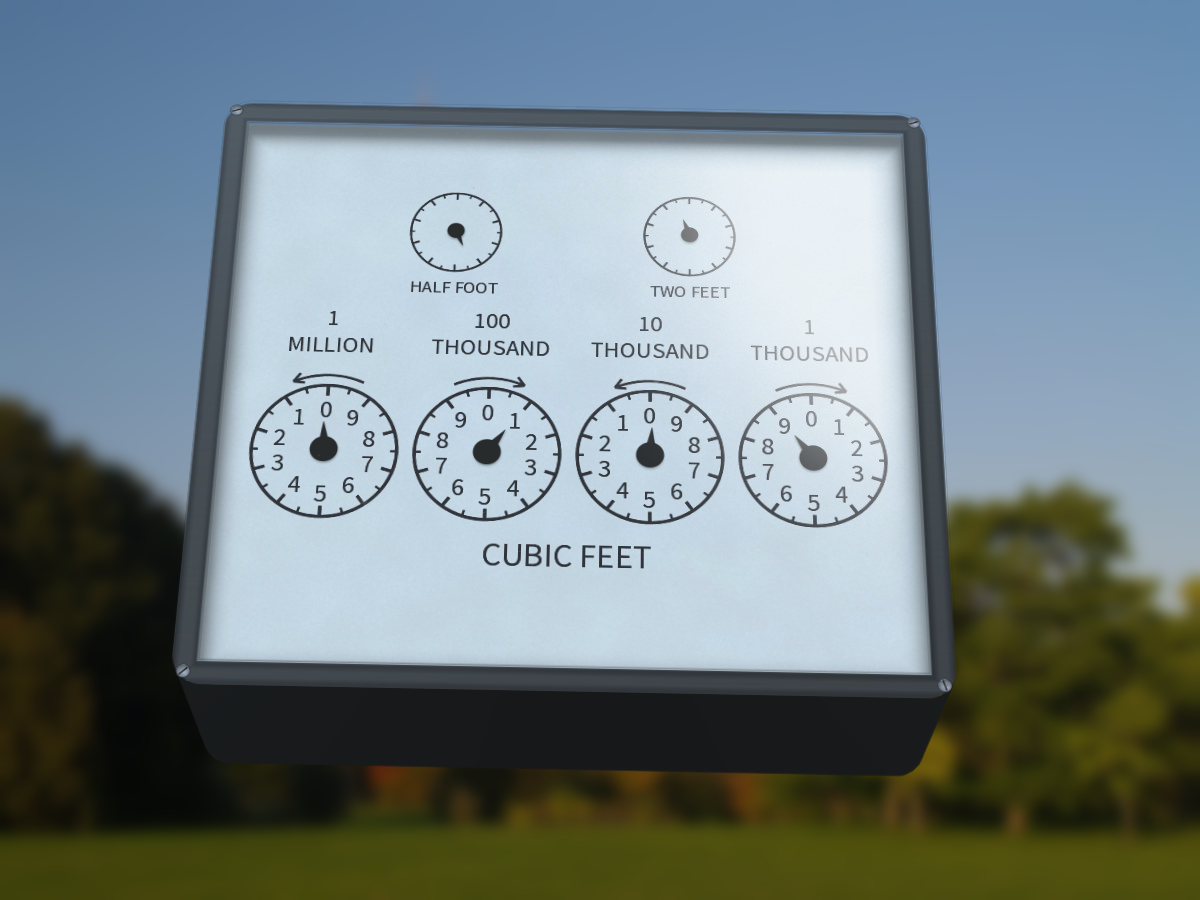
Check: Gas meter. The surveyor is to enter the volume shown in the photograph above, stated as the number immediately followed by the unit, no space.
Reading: 9900ft³
